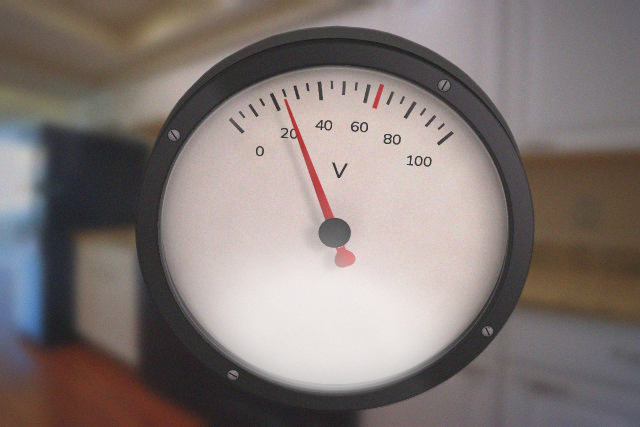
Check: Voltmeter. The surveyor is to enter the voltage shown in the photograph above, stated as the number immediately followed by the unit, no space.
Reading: 25V
